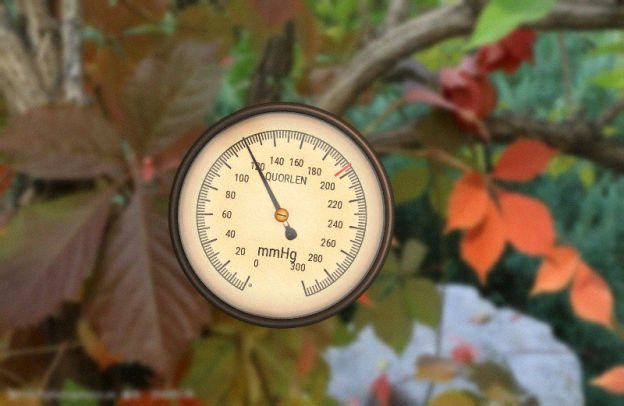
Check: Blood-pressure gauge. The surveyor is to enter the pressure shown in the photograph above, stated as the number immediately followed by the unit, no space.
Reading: 120mmHg
